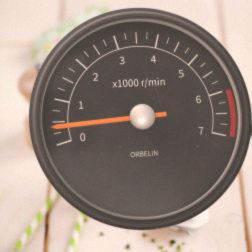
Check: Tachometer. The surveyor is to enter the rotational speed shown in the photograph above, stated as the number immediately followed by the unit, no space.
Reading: 375rpm
